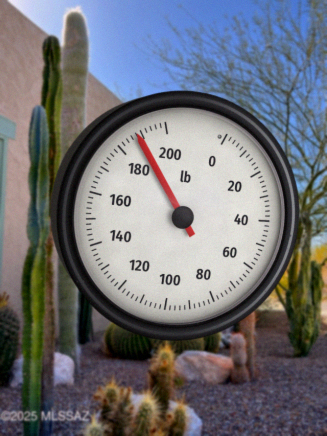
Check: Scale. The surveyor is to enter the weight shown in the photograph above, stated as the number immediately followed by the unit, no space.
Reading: 188lb
